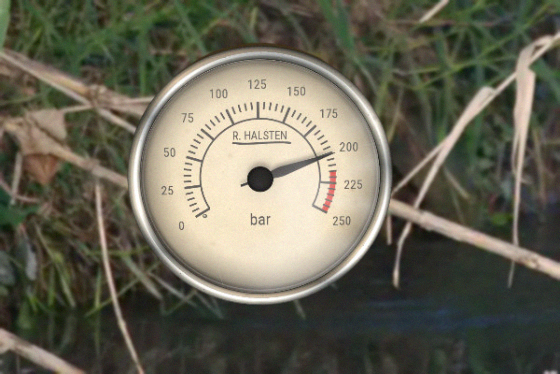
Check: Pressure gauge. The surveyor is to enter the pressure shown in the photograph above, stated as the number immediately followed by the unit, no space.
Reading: 200bar
